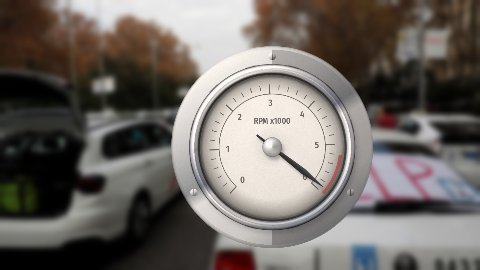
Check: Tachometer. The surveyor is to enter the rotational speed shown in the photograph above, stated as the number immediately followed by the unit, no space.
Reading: 5900rpm
